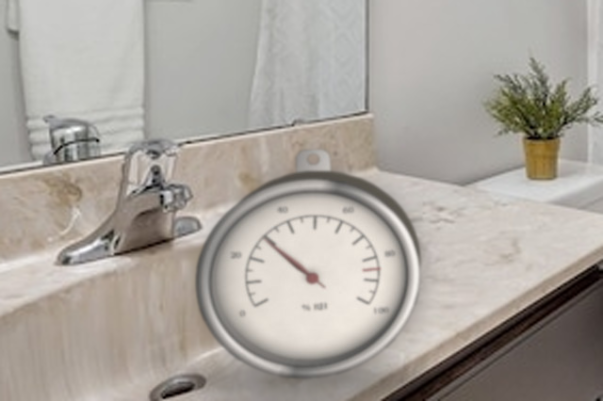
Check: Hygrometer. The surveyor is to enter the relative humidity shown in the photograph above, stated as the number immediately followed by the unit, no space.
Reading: 30%
